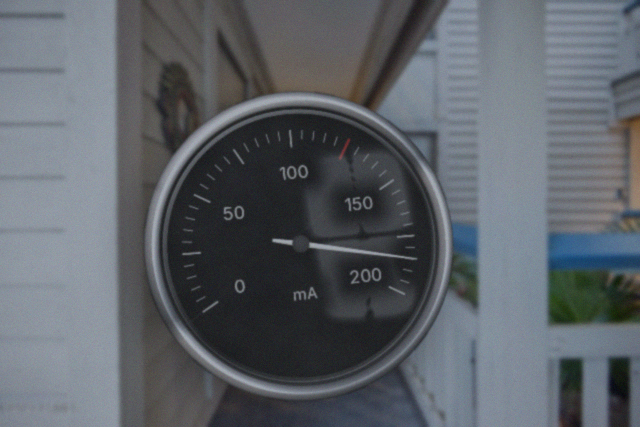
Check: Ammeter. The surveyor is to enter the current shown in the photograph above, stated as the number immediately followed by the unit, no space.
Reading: 185mA
